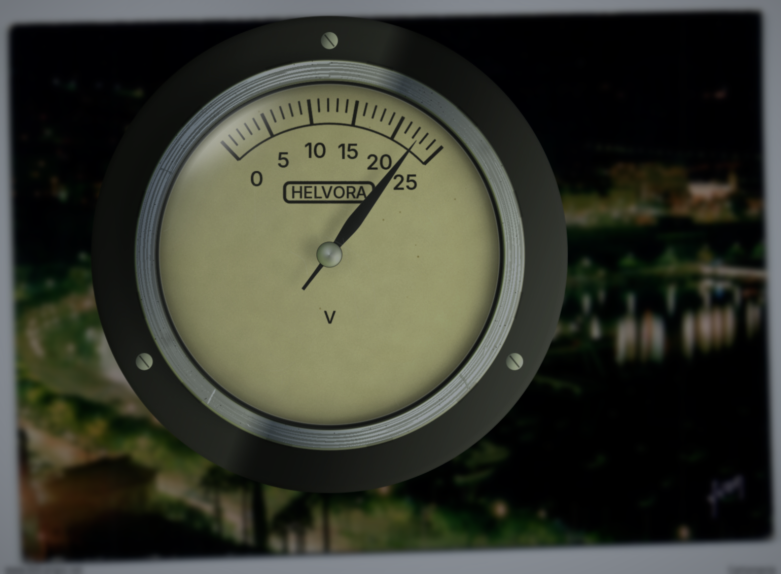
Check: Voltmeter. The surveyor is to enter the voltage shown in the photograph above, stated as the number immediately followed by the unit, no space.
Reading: 22.5V
